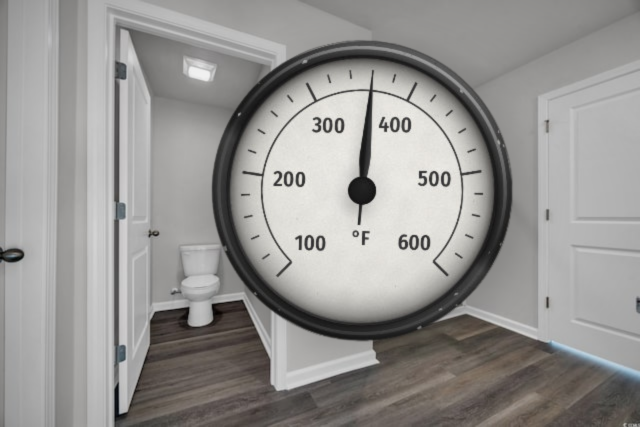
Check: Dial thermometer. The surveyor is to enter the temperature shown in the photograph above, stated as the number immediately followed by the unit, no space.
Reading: 360°F
